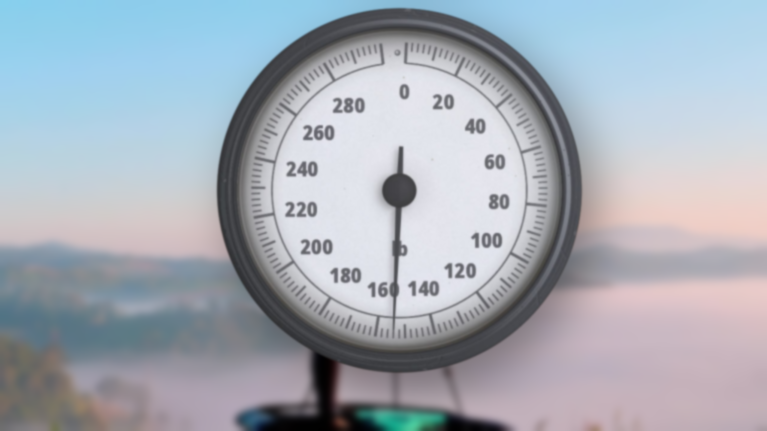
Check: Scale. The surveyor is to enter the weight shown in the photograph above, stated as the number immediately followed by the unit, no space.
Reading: 154lb
